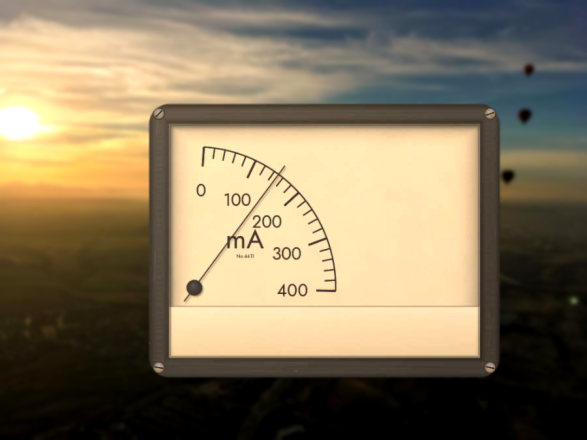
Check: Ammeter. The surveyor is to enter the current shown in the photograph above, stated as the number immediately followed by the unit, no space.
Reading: 150mA
